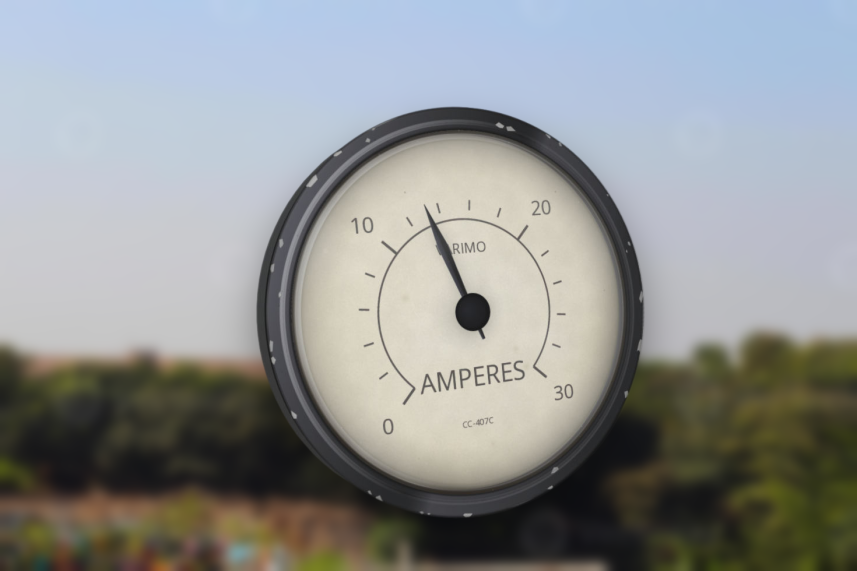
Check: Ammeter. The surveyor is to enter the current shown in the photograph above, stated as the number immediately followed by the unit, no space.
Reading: 13A
